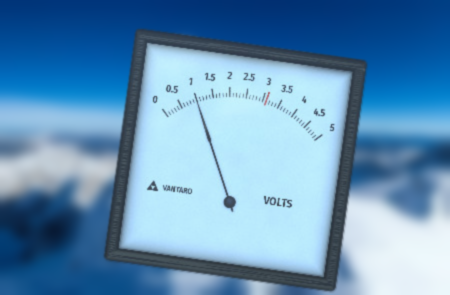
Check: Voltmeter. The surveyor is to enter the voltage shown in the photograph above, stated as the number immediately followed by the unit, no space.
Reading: 1V
